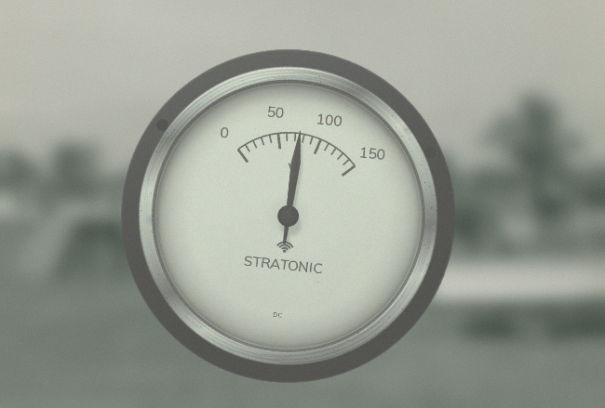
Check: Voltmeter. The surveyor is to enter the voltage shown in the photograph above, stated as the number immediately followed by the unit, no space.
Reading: 75V
